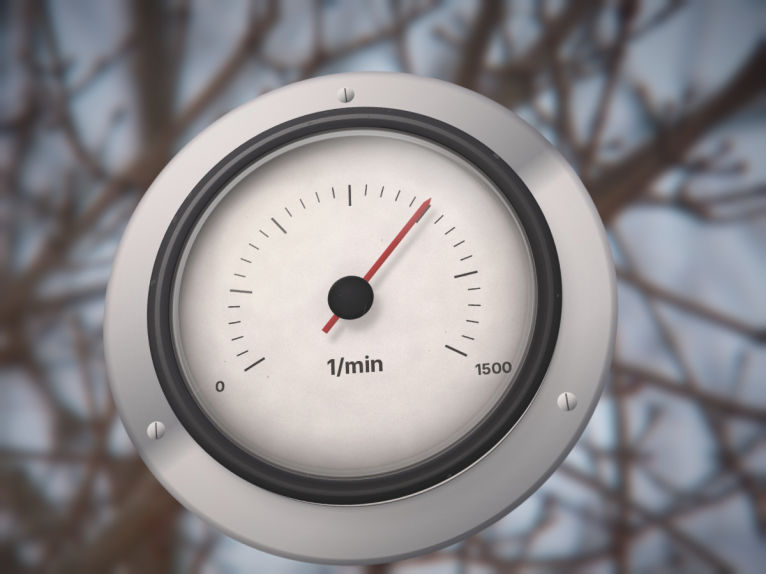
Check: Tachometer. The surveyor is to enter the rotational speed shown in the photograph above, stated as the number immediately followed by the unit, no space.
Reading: 1000rpm
